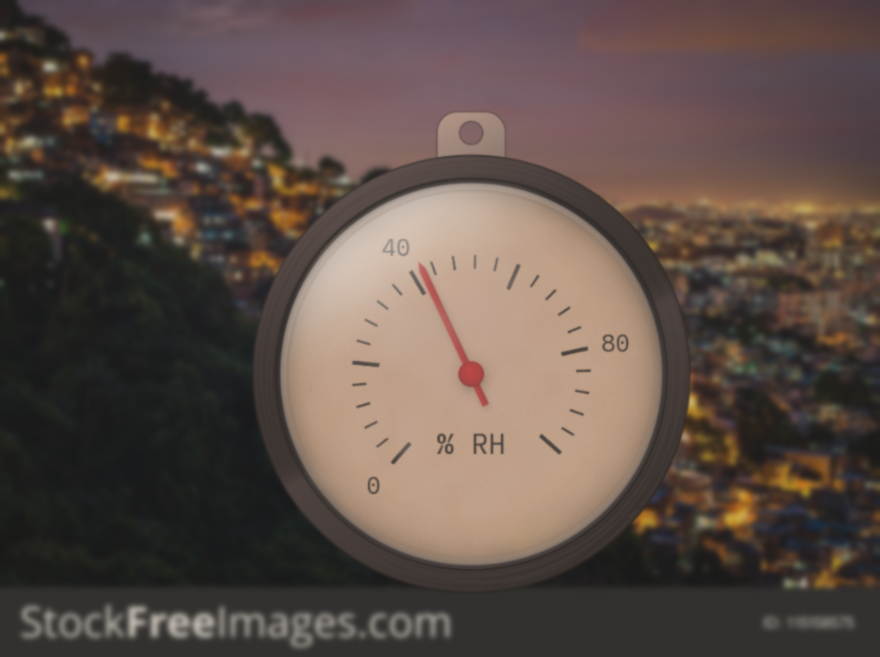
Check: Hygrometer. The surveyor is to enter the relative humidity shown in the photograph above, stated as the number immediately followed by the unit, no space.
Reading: 42%
